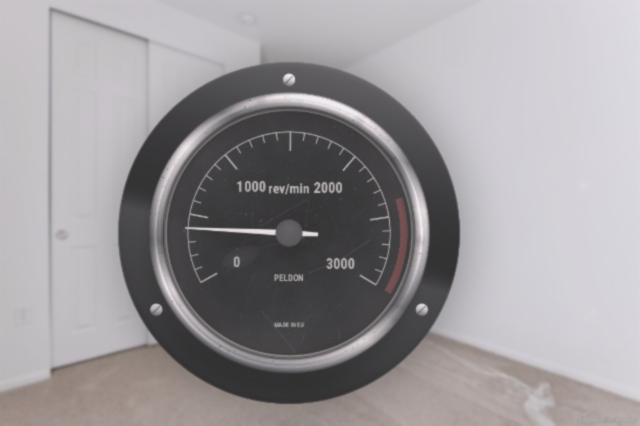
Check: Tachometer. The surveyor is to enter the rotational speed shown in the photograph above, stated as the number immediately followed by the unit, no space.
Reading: 400rpm
